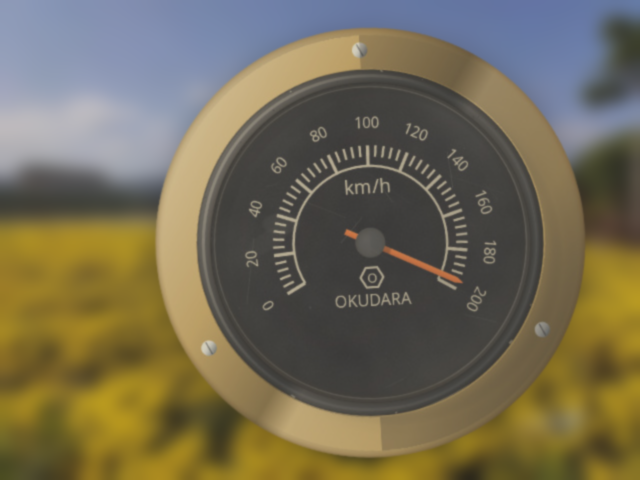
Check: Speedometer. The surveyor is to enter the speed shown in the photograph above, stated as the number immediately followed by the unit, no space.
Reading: 196km/h
